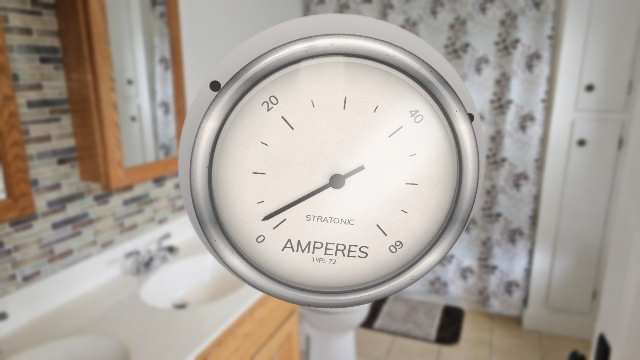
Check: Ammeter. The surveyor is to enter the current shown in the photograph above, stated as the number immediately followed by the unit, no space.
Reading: 2.5A
